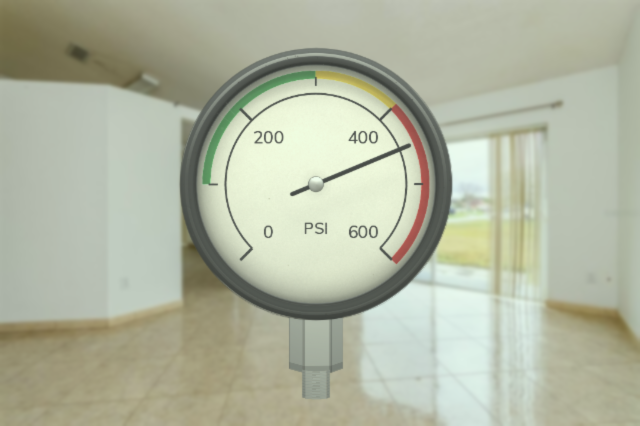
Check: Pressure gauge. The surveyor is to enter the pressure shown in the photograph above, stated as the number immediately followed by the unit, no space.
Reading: 450psi
